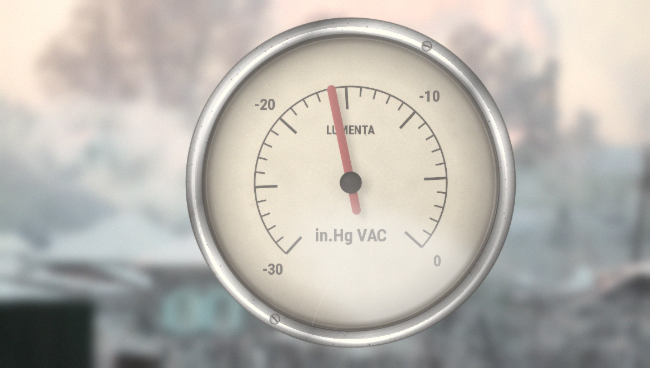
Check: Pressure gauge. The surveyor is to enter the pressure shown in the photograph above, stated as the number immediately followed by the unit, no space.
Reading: -16inHg
